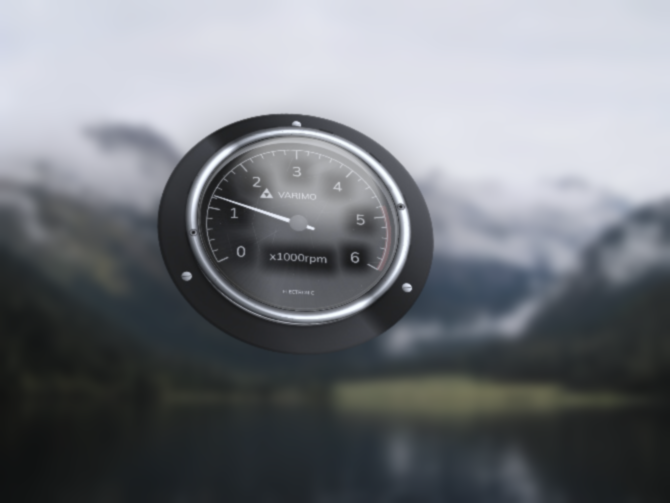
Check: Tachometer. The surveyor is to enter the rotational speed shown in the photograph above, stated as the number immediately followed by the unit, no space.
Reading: 1200rpm
